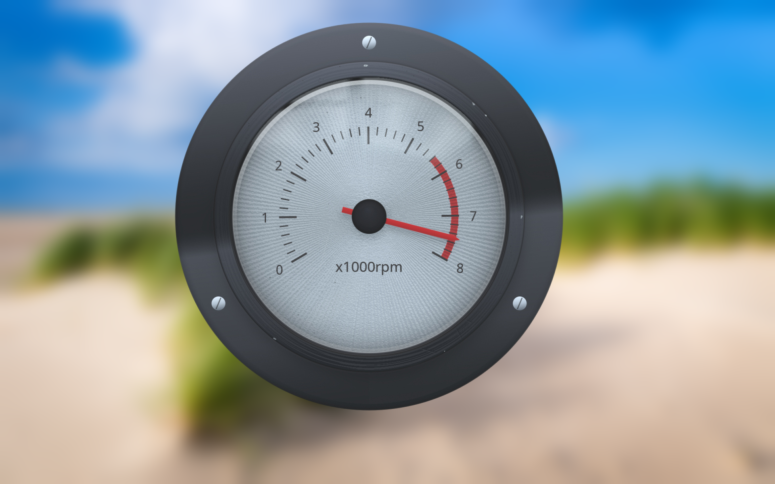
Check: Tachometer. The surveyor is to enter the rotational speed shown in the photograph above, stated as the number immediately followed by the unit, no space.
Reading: 7500rpm
